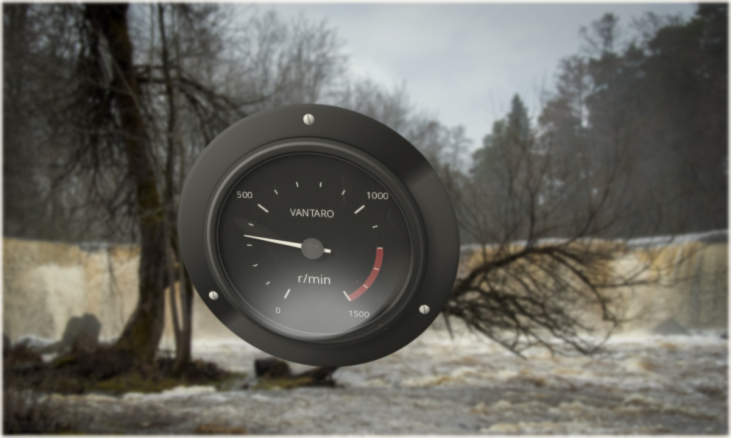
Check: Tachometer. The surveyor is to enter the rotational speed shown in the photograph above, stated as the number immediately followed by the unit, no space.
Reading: 350rpm
